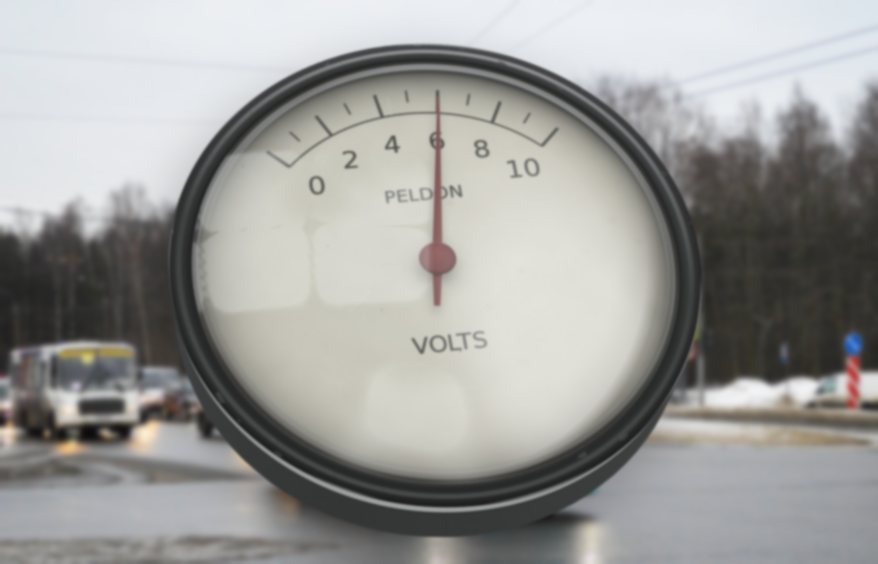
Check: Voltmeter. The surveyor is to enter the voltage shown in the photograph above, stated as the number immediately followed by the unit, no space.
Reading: 6V
